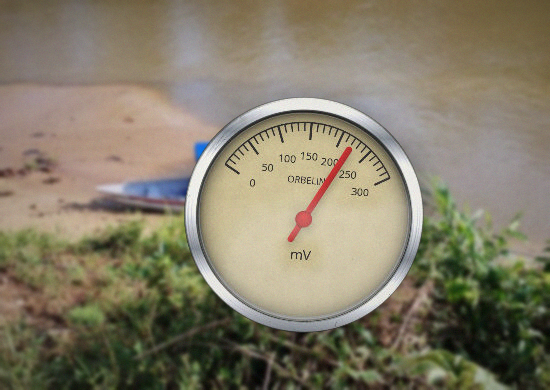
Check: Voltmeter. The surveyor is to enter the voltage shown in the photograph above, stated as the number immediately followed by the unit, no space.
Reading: 220mV
